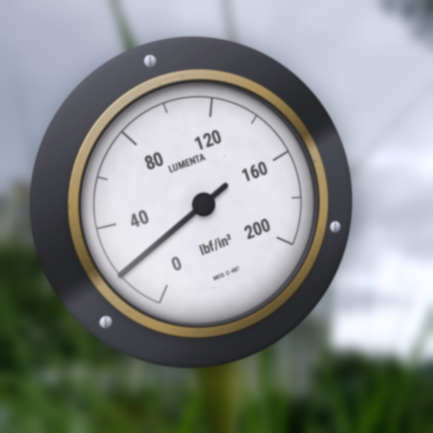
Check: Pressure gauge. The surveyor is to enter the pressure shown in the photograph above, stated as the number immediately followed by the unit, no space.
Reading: 20psi
